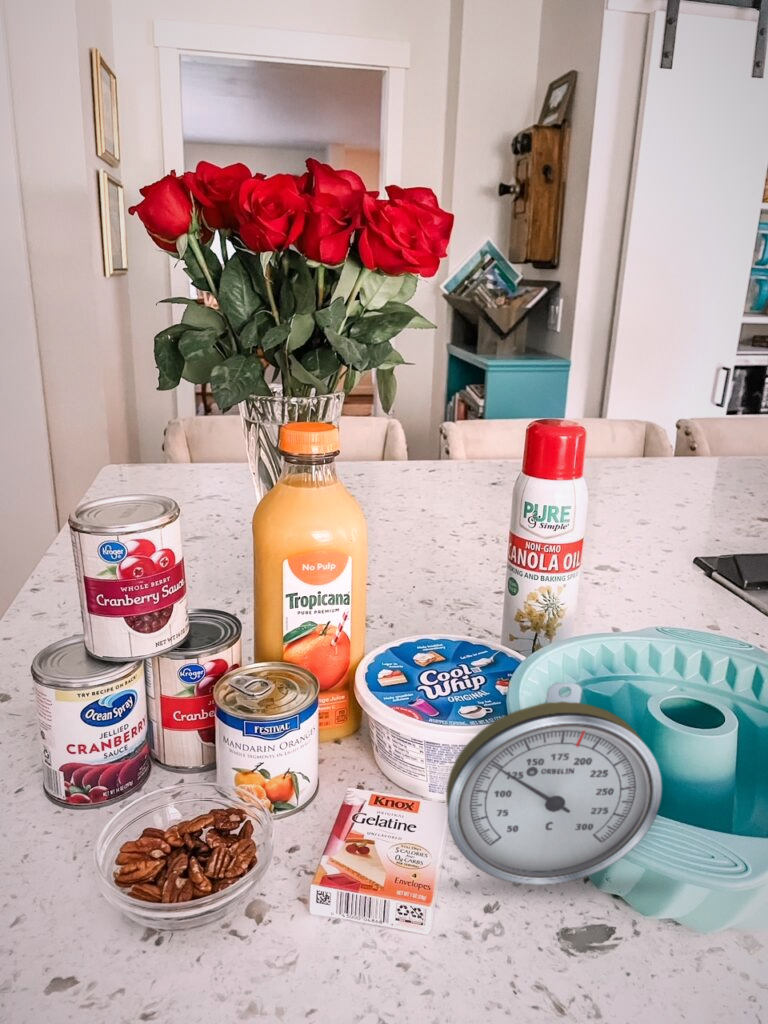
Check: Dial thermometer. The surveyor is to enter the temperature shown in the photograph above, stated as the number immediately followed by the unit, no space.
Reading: 125°C
